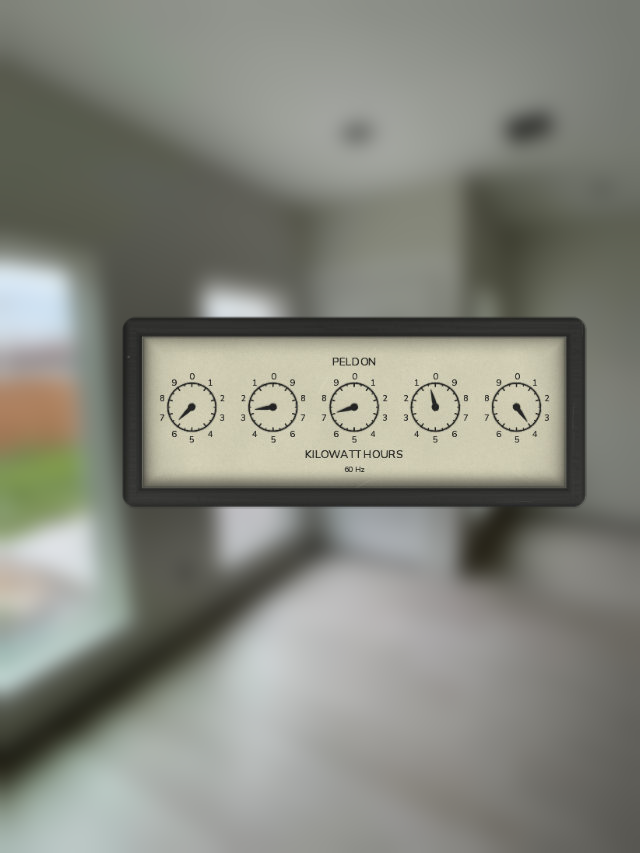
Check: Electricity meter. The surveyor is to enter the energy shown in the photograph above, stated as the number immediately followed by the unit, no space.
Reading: 62704kWh
